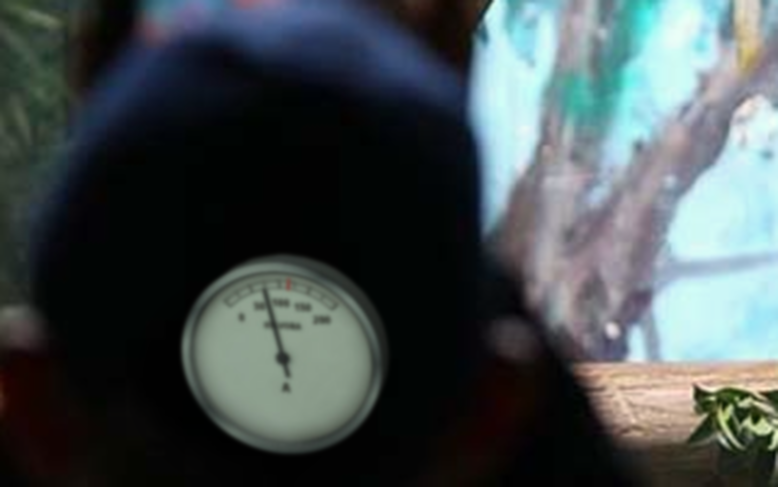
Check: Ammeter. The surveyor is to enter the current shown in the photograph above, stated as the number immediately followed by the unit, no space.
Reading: 75A
